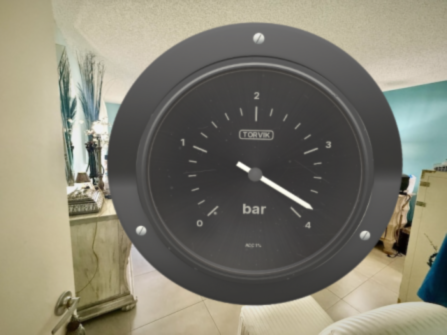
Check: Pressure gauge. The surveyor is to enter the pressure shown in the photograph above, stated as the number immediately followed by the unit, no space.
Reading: 3.8bar
